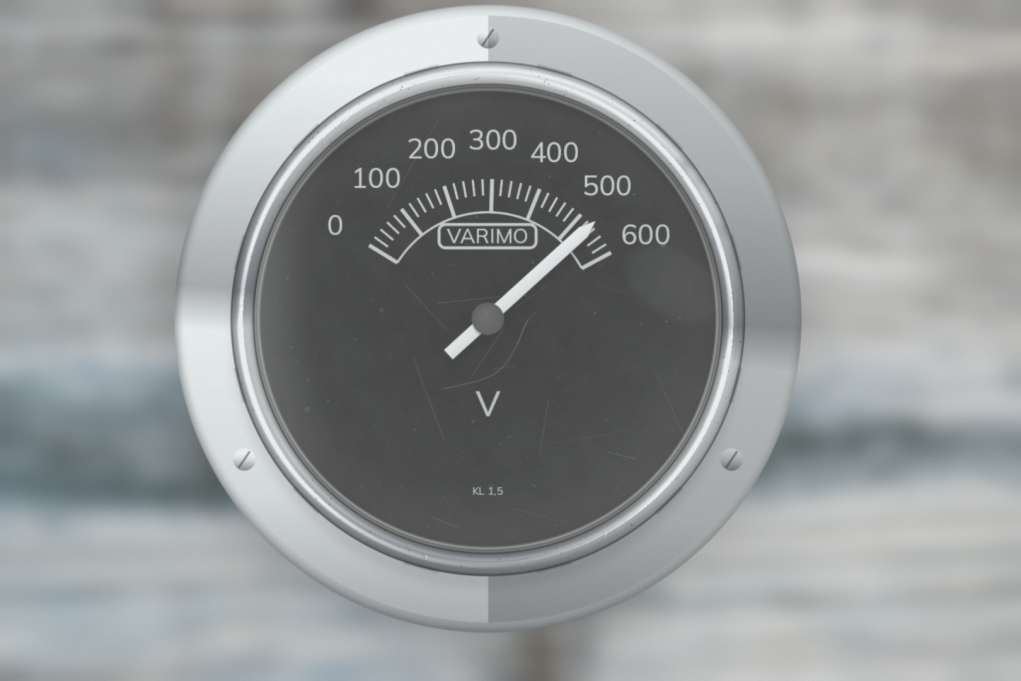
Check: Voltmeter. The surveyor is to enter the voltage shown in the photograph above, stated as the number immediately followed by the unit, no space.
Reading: 530V
